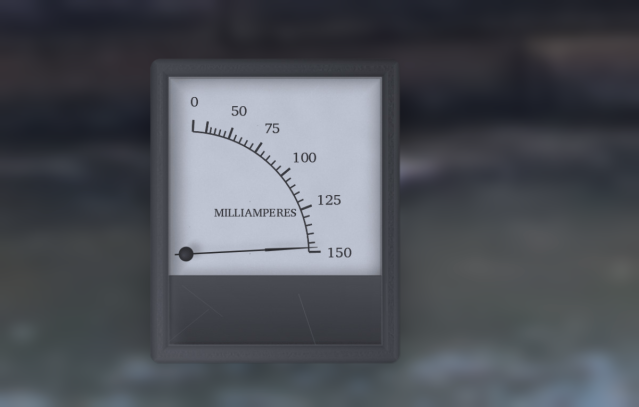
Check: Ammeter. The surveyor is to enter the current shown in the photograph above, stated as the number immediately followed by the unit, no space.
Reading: 147.5mA
